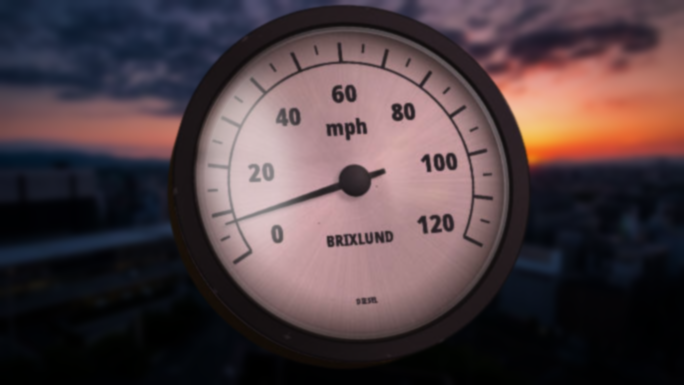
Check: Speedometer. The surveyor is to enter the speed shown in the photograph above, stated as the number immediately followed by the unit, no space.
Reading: 7.5mph
